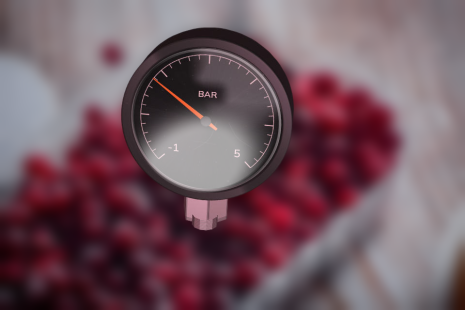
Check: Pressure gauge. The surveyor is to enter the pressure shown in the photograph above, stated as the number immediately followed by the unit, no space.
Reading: 0.8bar
